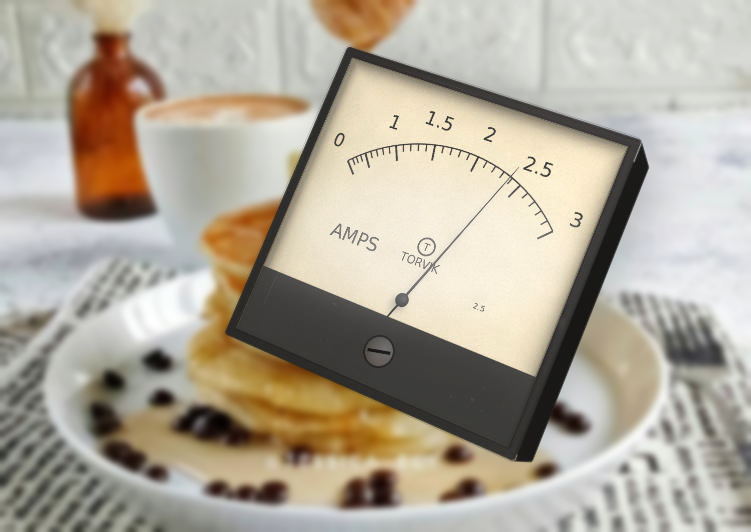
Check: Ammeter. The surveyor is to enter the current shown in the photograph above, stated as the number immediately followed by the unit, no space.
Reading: 2.4A
